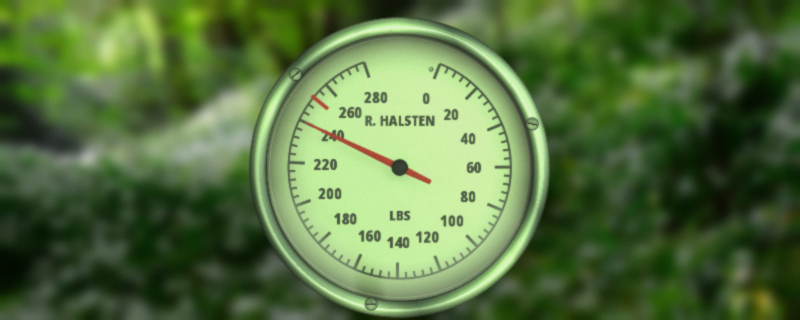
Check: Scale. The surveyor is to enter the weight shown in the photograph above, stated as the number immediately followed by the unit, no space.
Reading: 240lb
